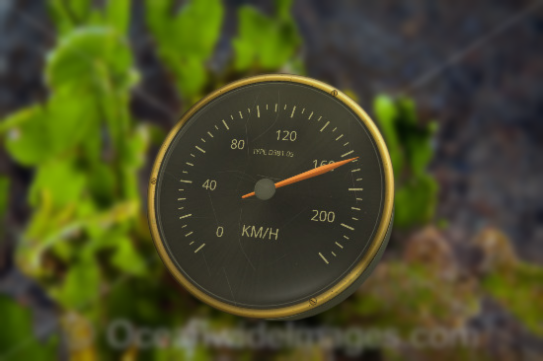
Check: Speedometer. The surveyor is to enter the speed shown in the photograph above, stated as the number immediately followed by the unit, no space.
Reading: 165km/h
